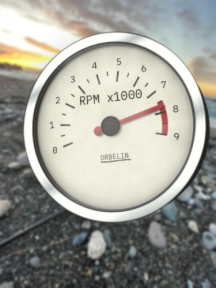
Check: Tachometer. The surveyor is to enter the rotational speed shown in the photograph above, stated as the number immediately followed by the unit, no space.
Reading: 7750rpm
